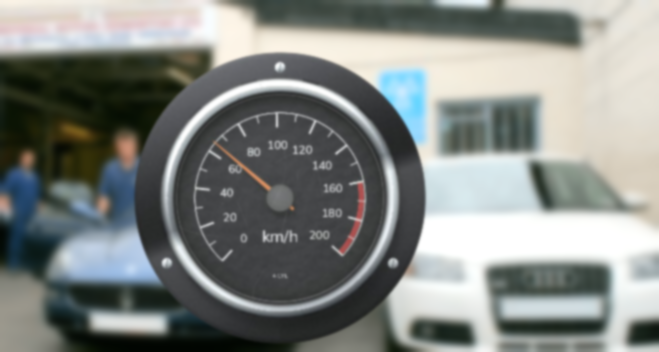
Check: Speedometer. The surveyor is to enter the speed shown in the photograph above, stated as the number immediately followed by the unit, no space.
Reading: 65km/h
